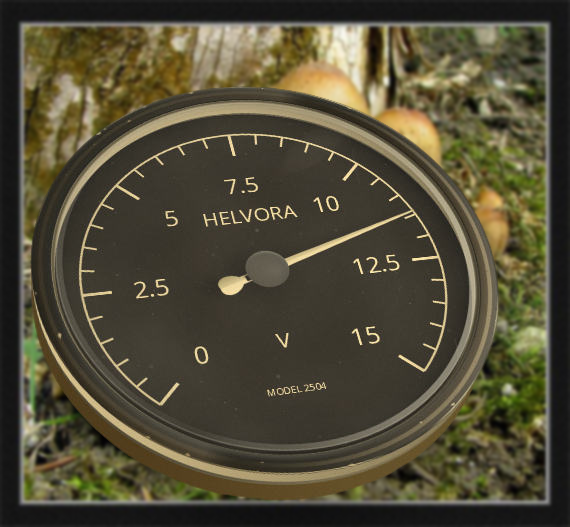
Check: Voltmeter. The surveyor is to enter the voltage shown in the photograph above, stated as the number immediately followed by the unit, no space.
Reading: 11.5V
